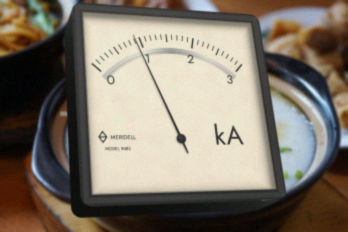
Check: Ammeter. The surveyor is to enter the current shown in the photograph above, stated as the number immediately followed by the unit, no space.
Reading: 0.9kA
